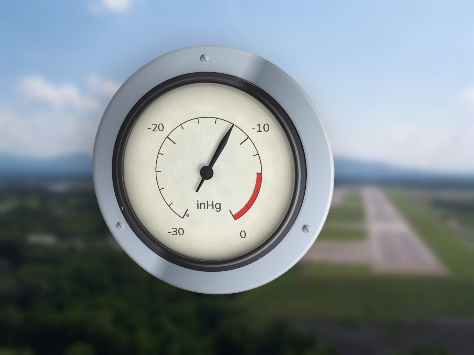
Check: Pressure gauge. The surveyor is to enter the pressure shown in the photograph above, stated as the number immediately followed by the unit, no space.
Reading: -12inHg
